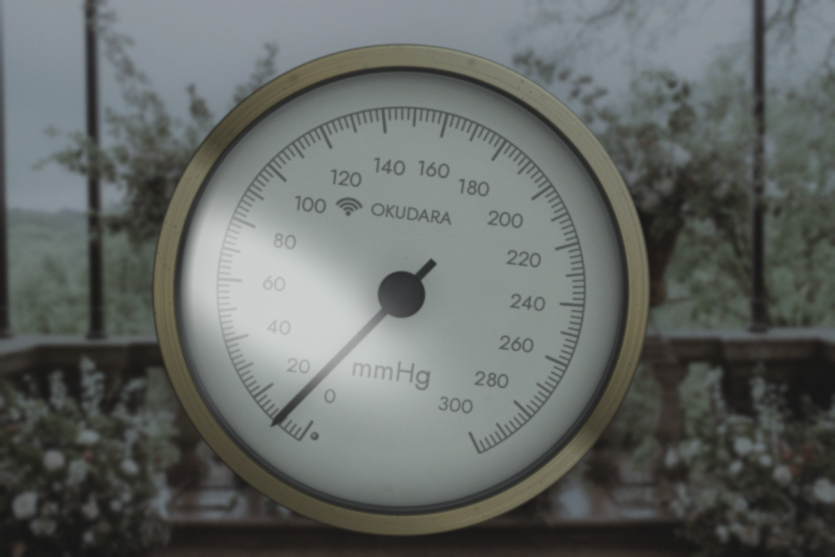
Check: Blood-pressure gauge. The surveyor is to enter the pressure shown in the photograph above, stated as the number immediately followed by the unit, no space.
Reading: 10mmHg
